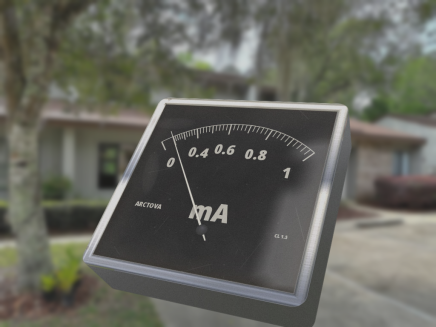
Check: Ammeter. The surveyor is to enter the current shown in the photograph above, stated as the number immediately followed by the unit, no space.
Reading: 0.2mA
